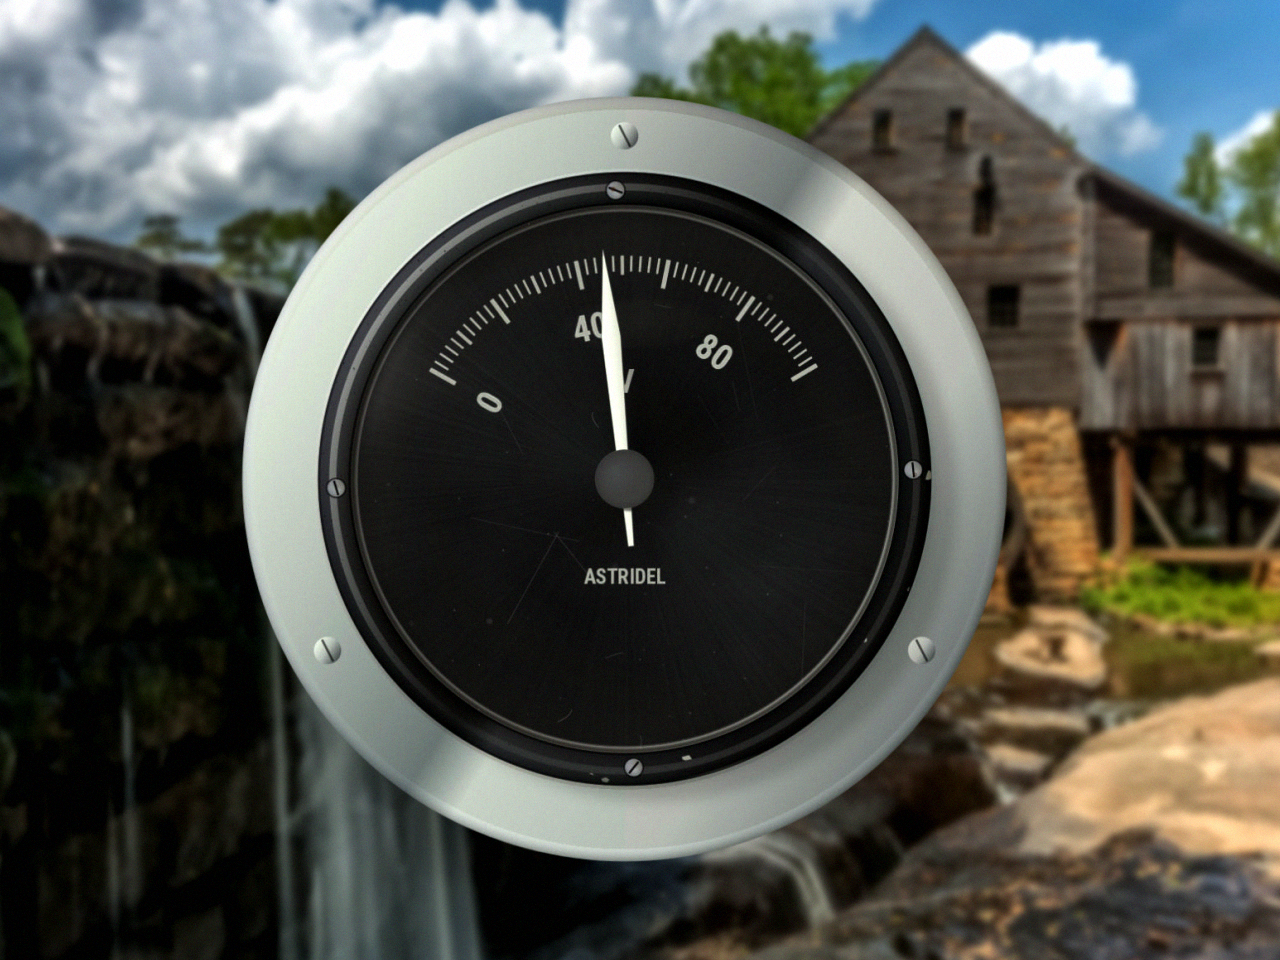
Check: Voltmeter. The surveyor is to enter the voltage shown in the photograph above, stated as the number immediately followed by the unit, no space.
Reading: 46V
